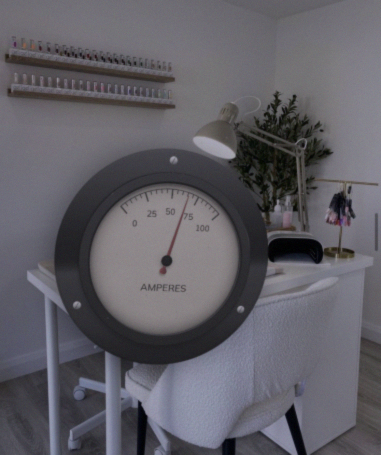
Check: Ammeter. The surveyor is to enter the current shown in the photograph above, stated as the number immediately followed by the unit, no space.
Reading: 65A
